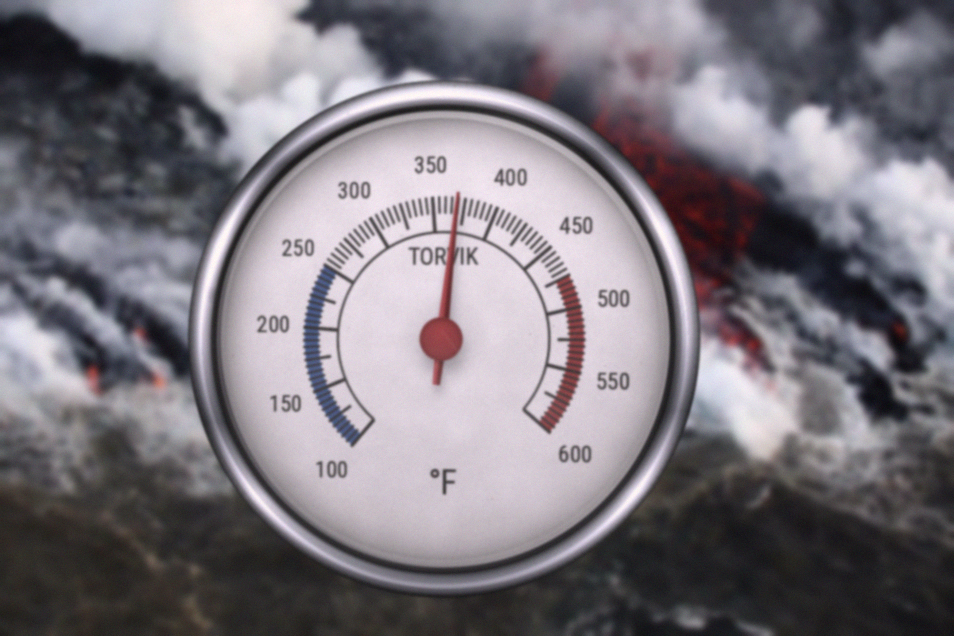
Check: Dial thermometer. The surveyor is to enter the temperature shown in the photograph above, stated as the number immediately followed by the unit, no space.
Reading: 370°F
